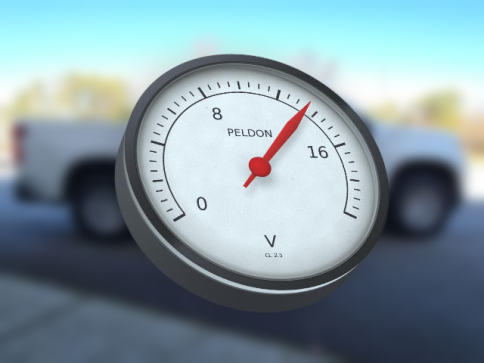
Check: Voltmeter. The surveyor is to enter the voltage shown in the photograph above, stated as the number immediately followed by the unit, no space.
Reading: 13.5V
